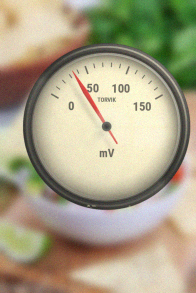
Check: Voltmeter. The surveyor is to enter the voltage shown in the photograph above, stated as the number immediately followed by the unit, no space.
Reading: 35mV
